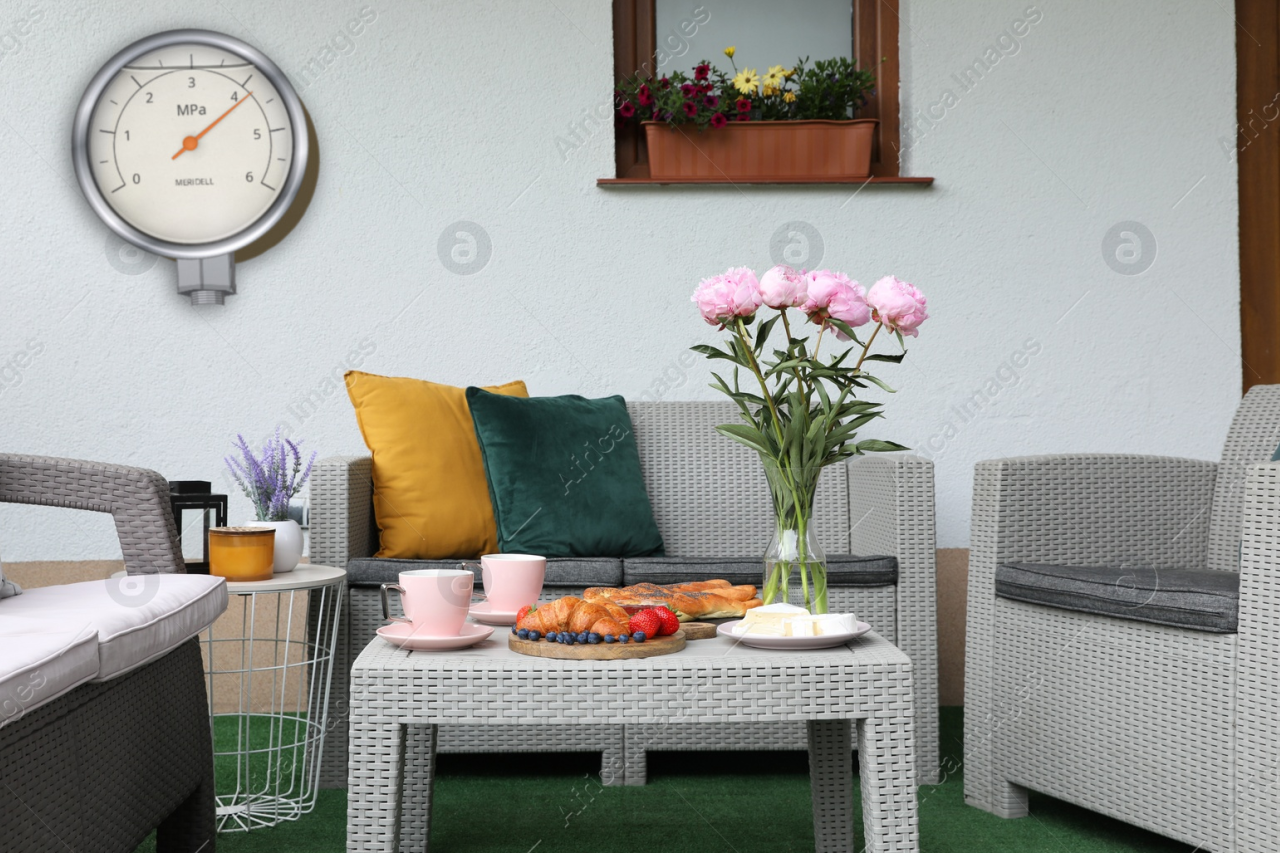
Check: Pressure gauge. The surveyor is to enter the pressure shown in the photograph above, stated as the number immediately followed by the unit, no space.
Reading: 4.25MPa
